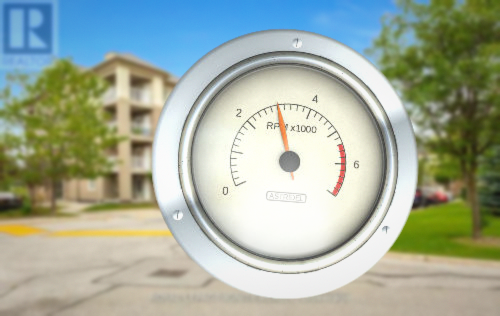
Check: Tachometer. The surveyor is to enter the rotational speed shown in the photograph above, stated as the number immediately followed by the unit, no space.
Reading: 3000rpm
